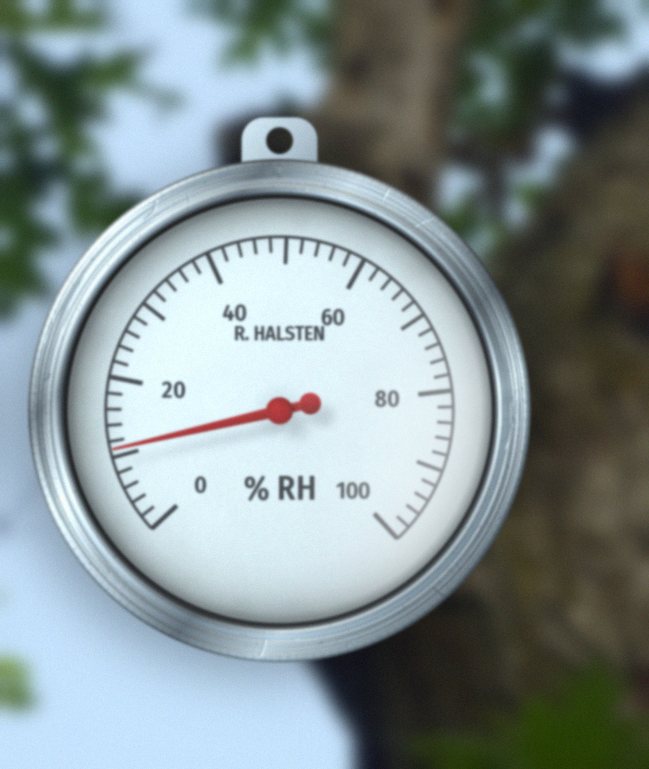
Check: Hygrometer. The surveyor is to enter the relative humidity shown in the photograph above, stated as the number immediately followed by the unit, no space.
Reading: 11%
